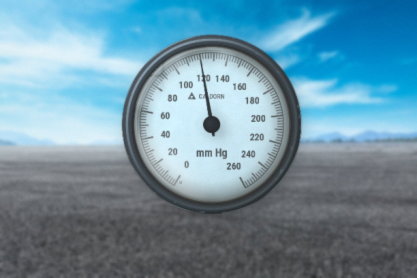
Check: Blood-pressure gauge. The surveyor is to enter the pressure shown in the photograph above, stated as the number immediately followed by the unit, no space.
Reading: 120mmHg
